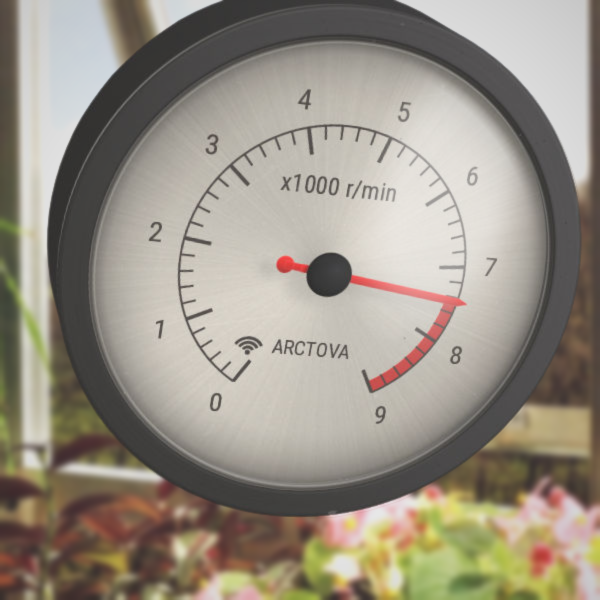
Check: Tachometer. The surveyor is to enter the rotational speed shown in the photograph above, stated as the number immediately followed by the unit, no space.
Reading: 7400rpm
